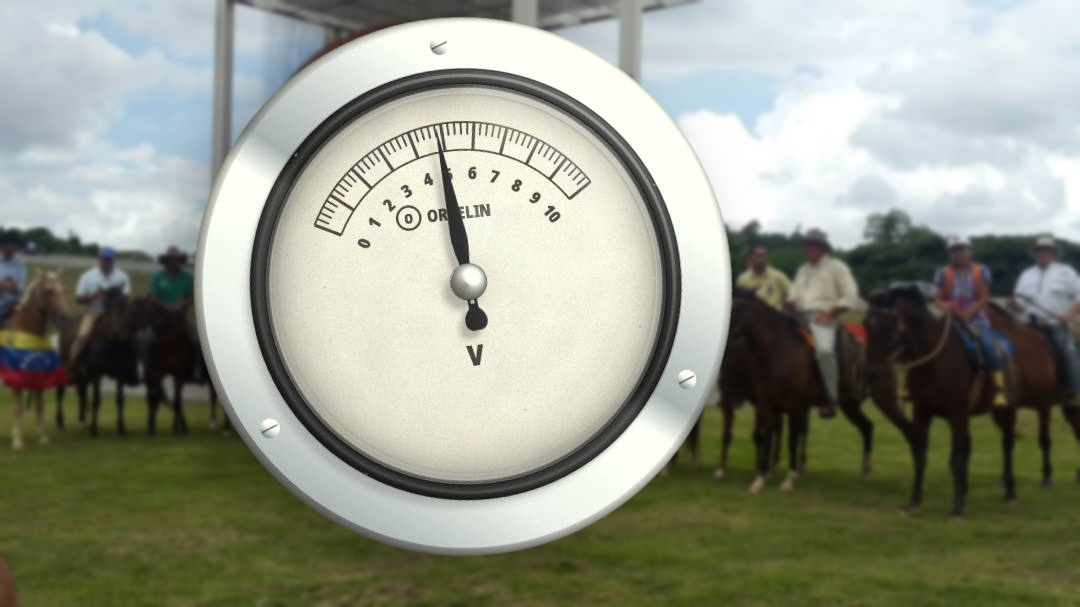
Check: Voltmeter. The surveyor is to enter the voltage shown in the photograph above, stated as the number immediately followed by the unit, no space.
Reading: 4.8V
